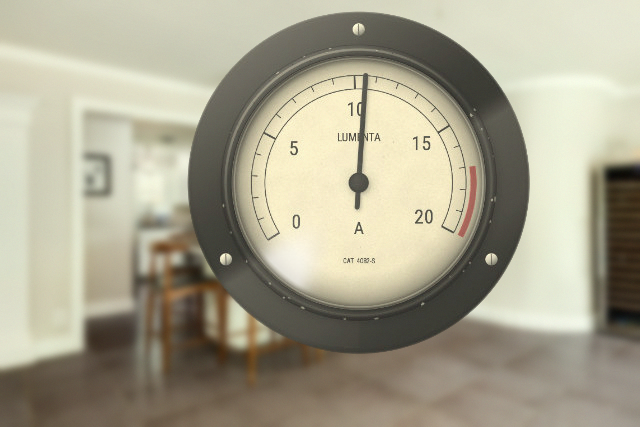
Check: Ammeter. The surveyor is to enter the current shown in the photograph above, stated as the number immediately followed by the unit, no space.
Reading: 10.5A
